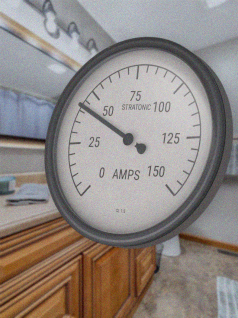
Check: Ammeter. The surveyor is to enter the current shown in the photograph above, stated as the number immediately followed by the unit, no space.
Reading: 42.5A
